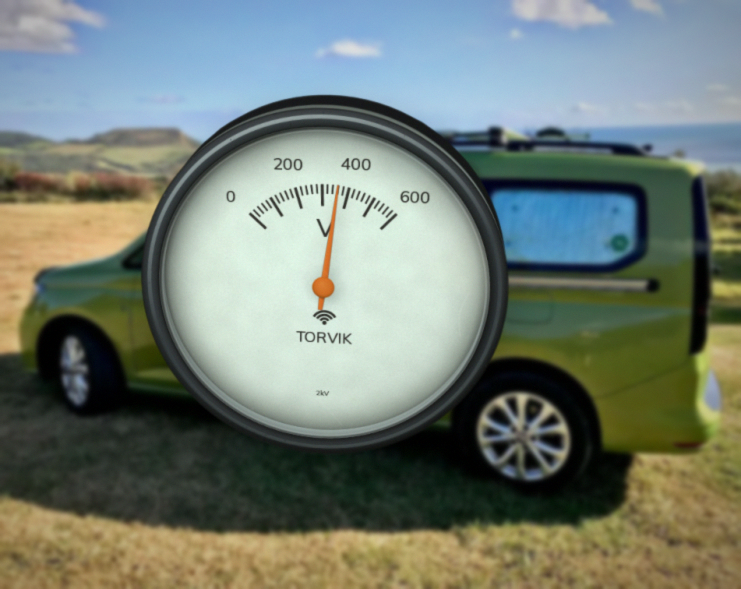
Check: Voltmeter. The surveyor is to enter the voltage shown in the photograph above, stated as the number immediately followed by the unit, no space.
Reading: 360V
